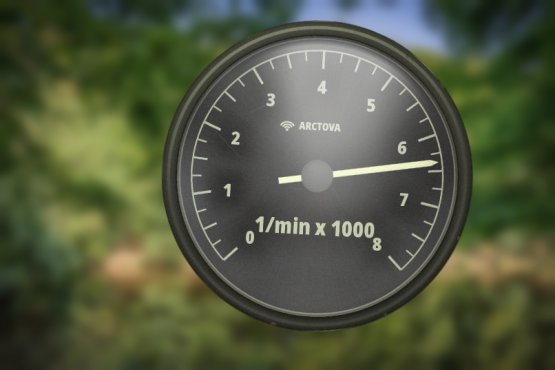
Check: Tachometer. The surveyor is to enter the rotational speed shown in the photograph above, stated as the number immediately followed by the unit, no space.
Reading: 6375rpm
